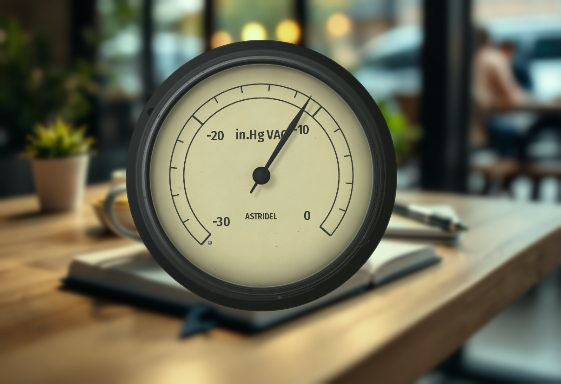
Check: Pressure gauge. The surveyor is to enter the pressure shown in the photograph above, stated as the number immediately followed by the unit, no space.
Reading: -11inHg
